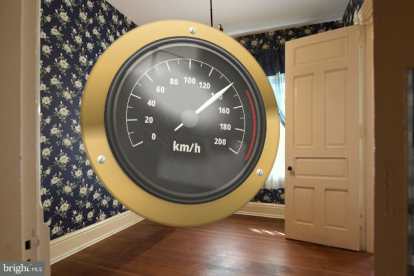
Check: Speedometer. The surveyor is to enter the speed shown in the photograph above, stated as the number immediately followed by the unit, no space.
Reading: 140km/h
